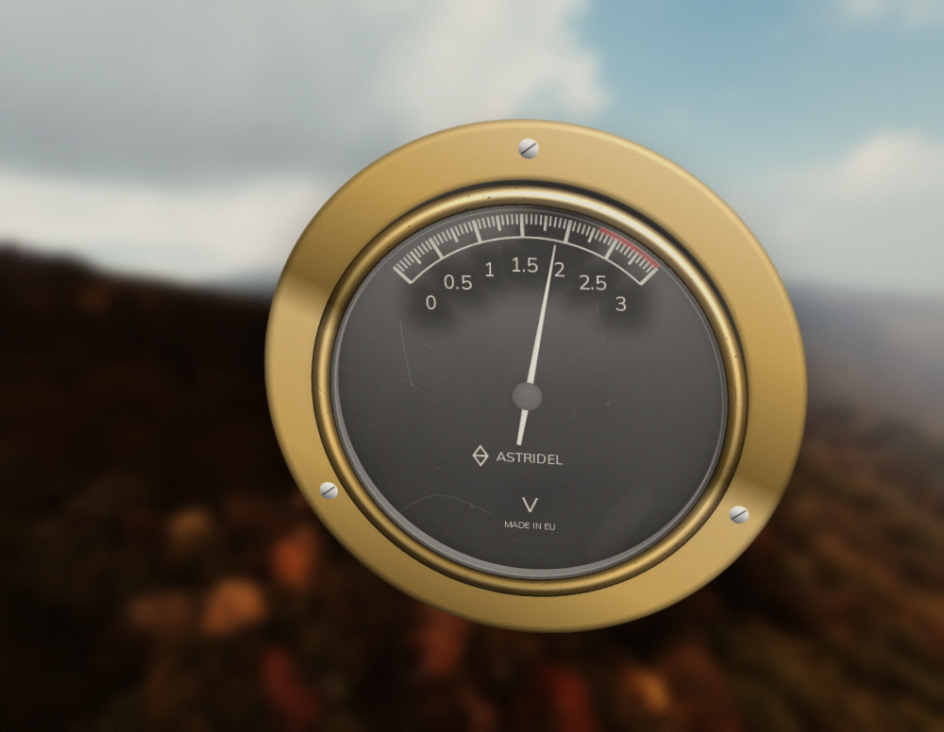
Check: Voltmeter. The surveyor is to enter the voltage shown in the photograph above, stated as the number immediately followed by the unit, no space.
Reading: 1.9V
